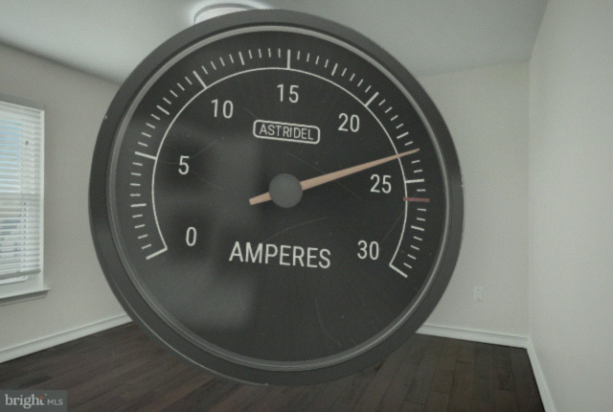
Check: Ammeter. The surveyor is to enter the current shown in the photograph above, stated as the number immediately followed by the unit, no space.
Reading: 23.5A
